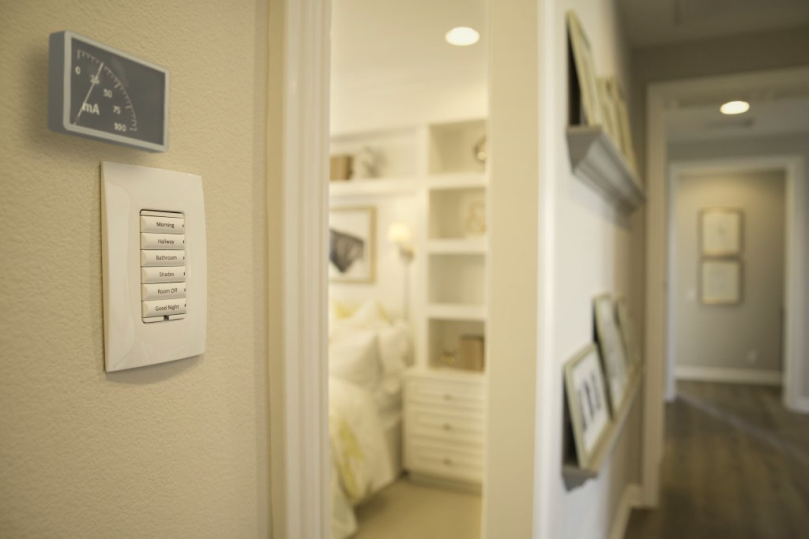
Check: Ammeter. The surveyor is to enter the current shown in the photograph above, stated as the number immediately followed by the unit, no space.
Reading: 25mA
